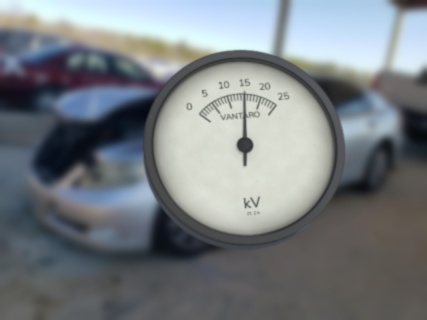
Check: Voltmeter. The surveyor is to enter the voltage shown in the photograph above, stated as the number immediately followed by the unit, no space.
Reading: 15kV
